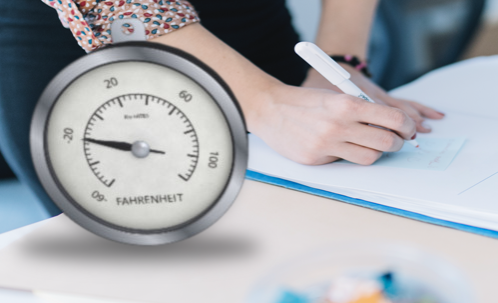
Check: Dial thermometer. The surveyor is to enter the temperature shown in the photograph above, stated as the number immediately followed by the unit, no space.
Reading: -20°F
